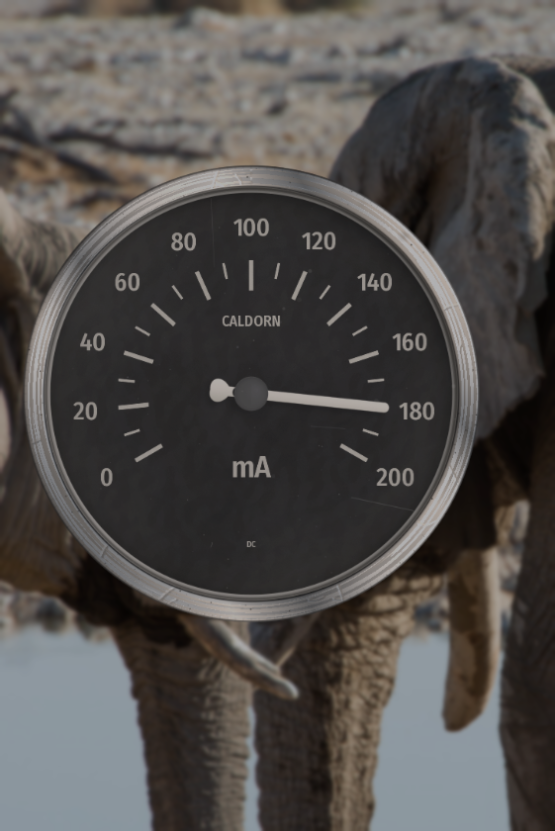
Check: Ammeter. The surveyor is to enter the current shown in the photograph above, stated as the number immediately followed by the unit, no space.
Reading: 180mA
